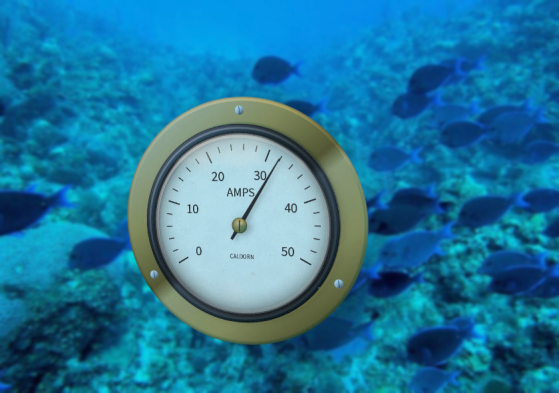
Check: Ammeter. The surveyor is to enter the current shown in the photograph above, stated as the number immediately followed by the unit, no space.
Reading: 32A
